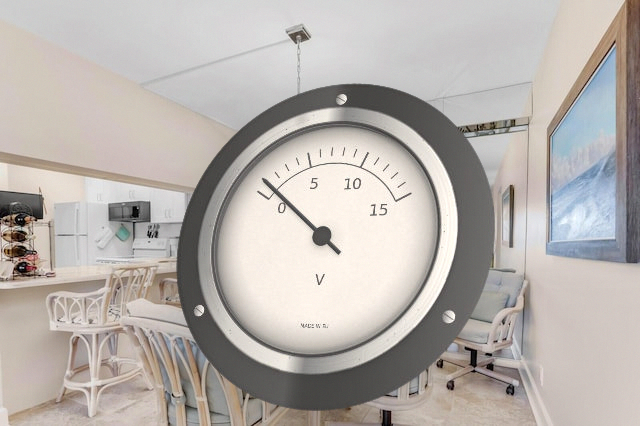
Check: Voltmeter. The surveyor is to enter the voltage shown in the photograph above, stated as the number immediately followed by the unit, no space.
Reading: 1V
